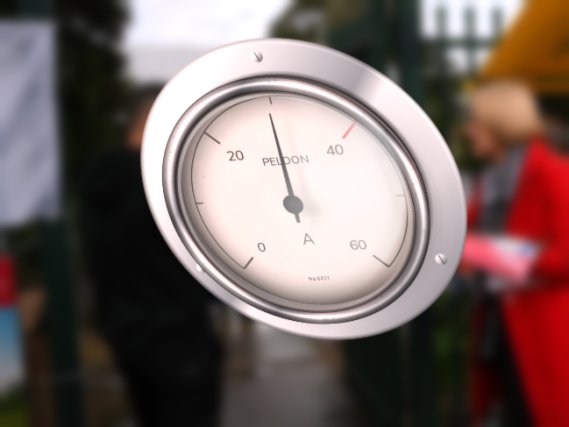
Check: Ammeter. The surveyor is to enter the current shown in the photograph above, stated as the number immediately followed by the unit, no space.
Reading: 30A
